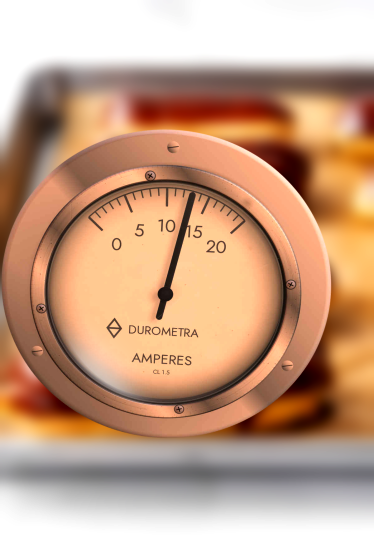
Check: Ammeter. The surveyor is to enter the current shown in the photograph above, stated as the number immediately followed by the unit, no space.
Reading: 13A
